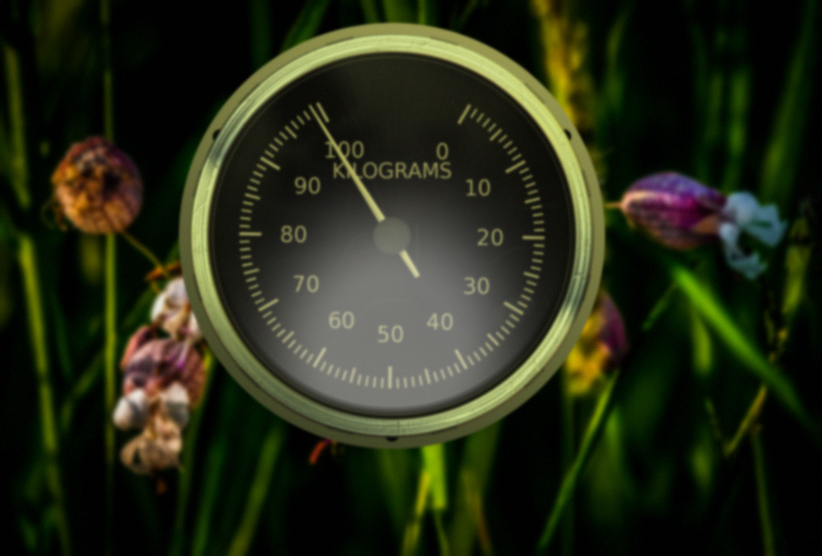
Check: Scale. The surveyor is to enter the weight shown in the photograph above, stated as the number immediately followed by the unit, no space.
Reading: 99kg
